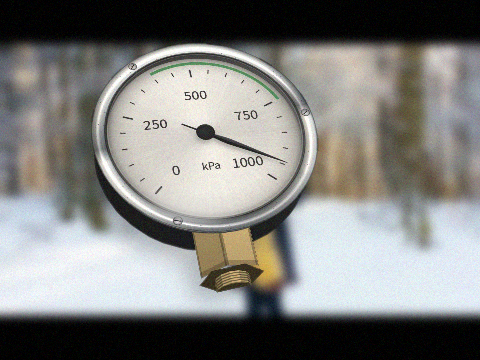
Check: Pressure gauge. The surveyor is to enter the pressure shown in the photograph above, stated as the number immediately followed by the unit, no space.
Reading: 950kPa
